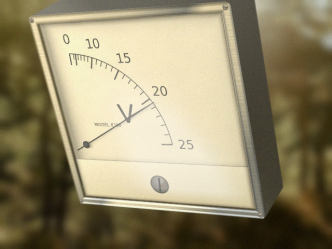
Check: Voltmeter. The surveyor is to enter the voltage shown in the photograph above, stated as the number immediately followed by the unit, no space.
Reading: 20.5V
